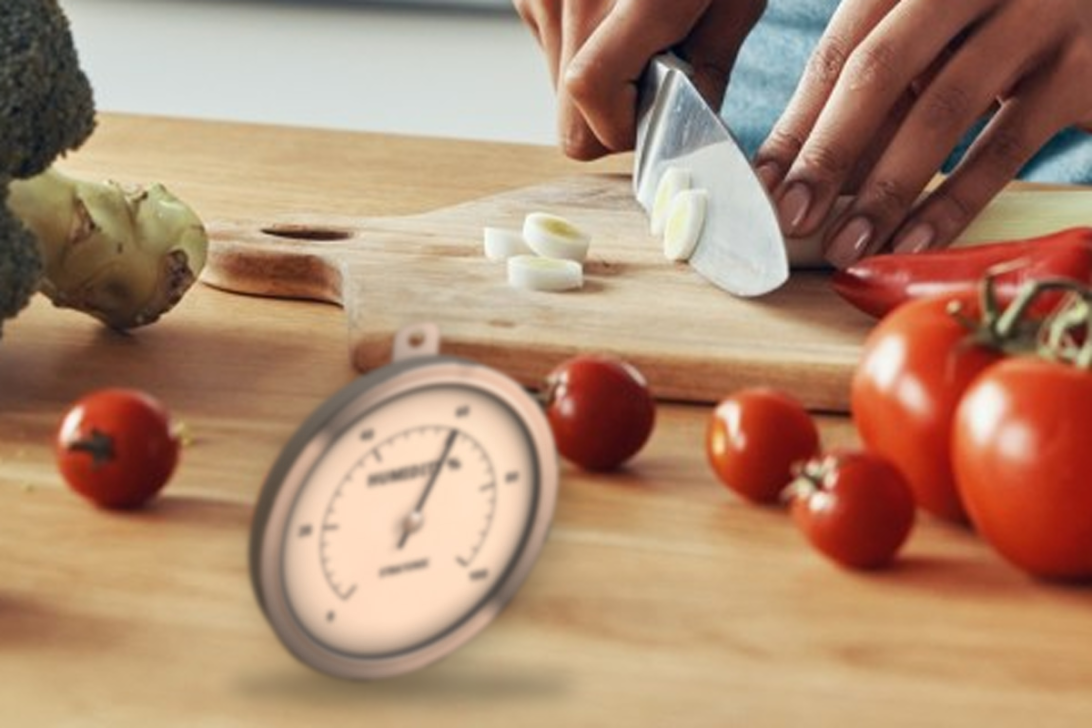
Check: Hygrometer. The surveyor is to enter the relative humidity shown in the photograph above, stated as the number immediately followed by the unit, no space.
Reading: 60%
